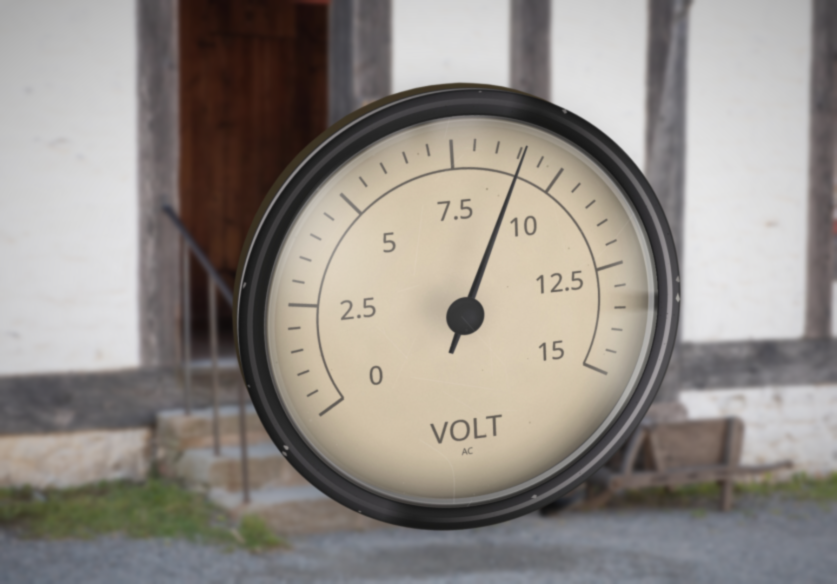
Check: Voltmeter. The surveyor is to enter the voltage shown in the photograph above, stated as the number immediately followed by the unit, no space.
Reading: 9V
